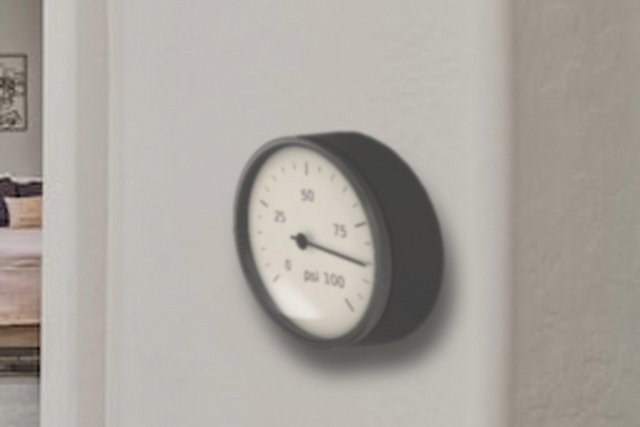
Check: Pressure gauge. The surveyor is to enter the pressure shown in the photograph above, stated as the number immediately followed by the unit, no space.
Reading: 85psi
